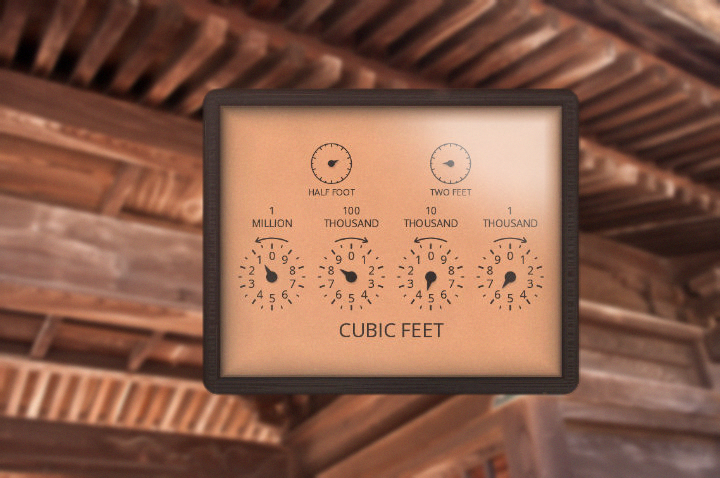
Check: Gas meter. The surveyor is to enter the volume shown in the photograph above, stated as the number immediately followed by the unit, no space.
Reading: 84600ft³
